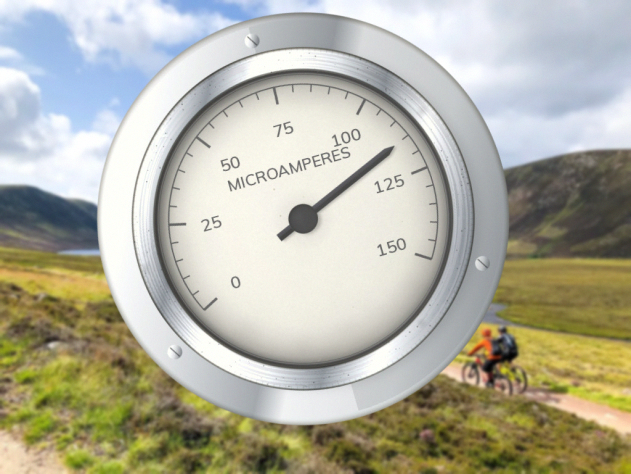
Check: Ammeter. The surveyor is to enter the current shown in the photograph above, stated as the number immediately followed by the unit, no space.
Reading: 115µA
